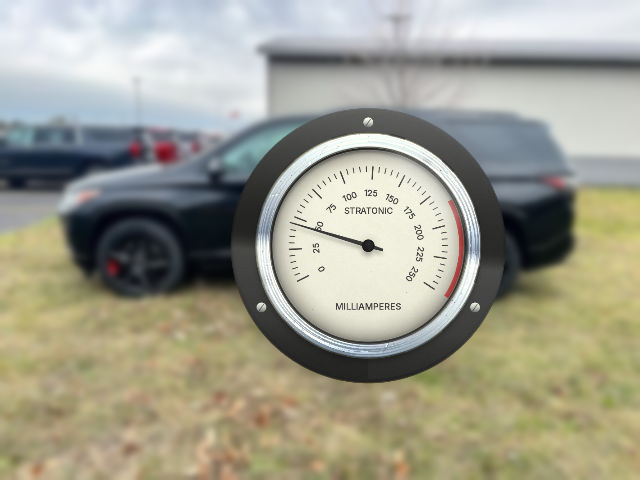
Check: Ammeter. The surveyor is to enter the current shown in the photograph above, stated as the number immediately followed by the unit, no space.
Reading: 45mA
